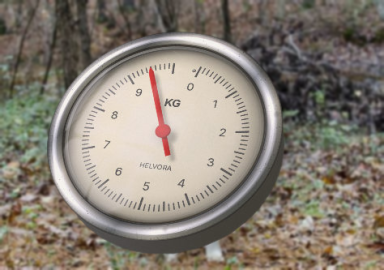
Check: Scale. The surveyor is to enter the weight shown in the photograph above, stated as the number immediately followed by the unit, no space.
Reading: 9.5kg
